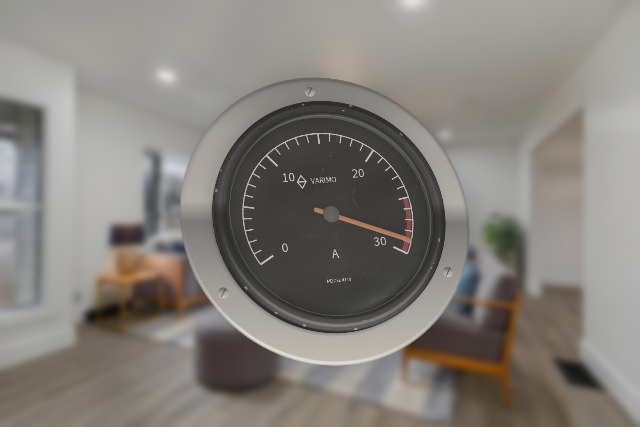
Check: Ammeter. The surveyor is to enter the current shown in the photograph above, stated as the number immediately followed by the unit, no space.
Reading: 29A
